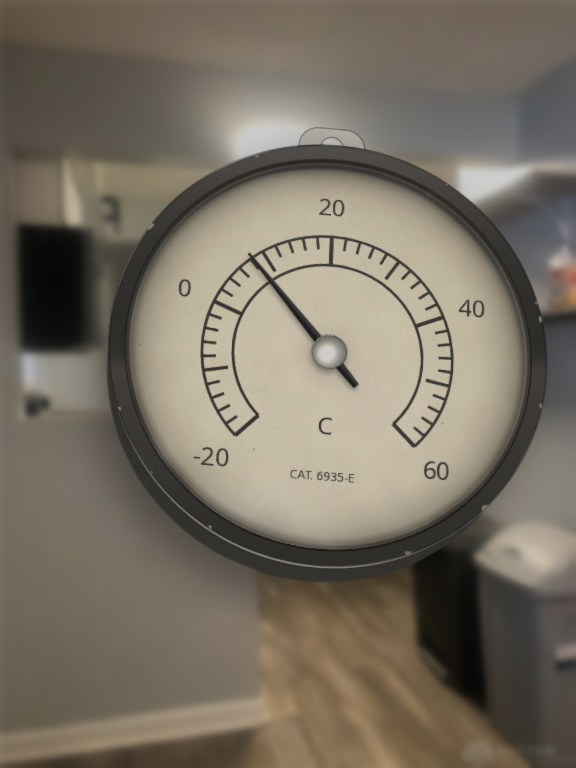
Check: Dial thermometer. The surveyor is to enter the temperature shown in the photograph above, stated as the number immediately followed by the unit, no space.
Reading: 8°C
